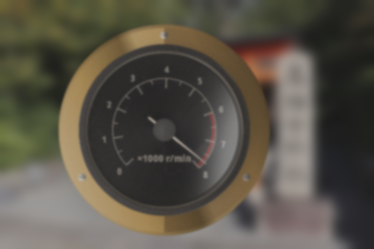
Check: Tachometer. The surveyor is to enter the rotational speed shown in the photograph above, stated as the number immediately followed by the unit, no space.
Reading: 7750rpm
